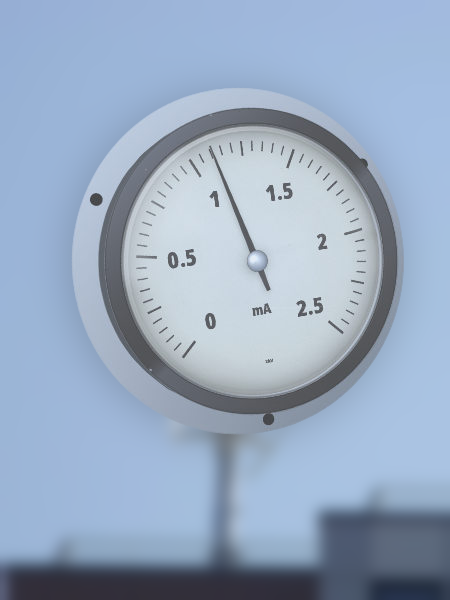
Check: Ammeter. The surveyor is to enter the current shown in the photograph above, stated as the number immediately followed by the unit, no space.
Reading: 1.1mA
